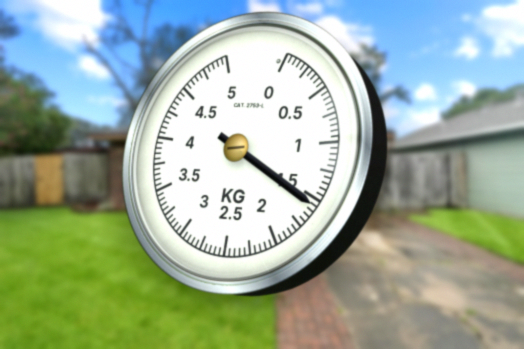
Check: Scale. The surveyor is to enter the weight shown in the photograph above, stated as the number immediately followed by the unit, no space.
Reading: 1.55kg
